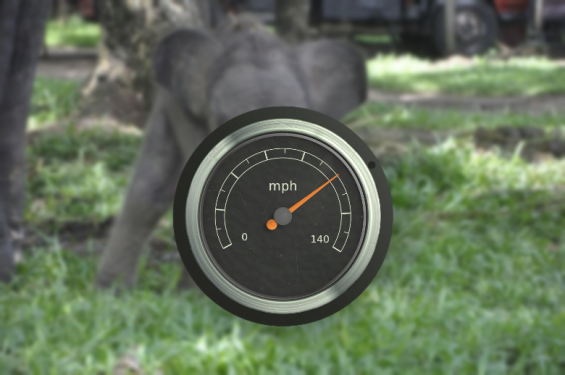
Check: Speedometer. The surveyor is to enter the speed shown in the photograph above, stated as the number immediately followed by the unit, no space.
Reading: 100mph
